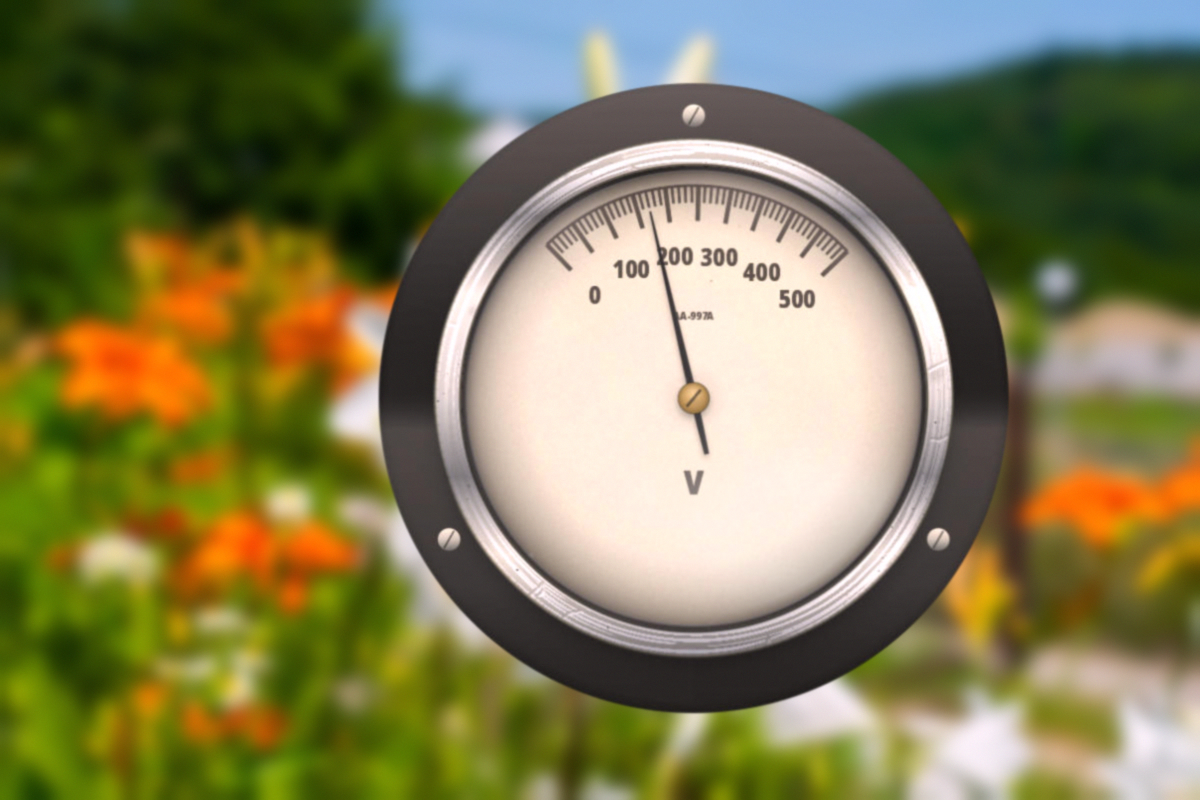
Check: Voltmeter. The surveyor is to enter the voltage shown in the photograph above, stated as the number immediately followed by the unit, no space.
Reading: 170V
